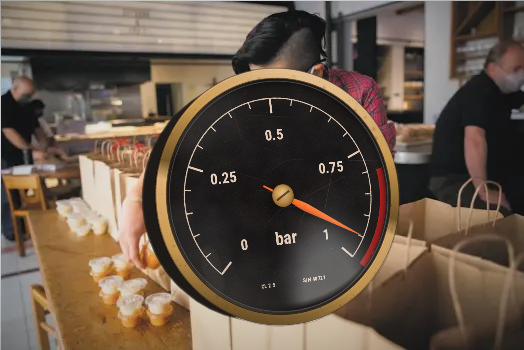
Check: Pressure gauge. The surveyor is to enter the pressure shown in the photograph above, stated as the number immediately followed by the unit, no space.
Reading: 0.95bar
